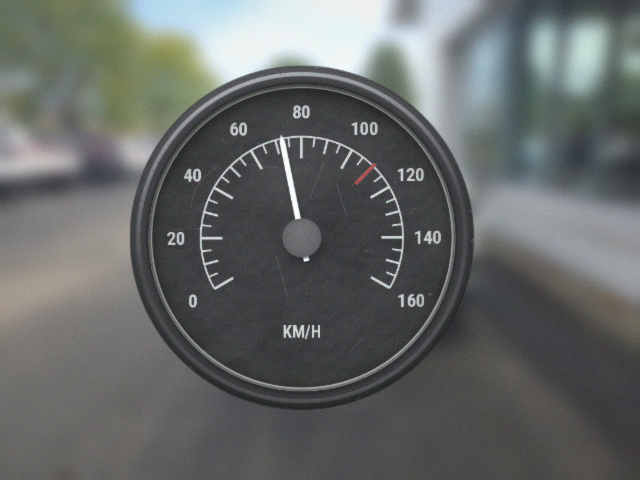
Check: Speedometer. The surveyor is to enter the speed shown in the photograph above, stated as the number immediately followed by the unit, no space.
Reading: 72.5km/h
